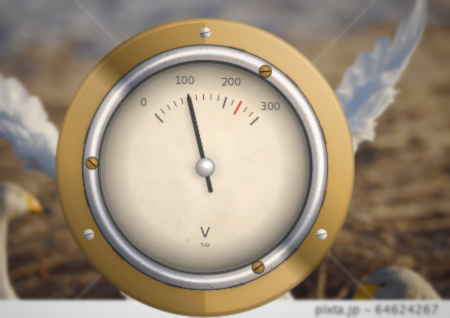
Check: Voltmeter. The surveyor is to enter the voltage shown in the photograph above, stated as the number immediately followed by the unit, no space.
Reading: 100V
